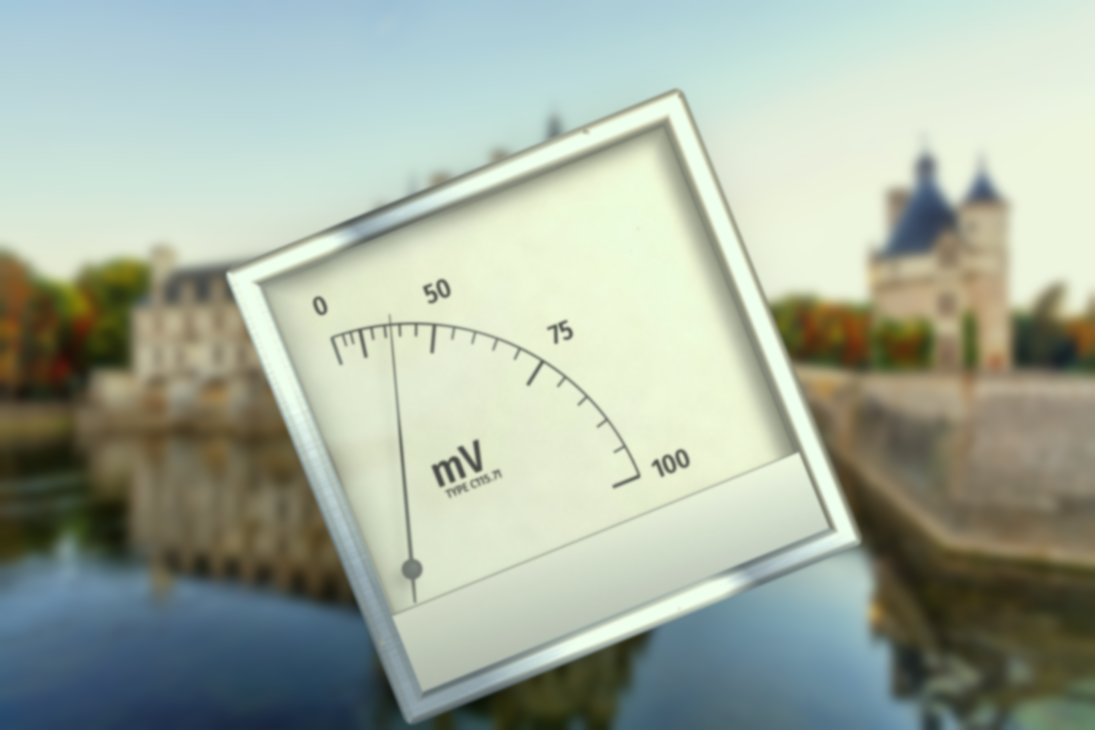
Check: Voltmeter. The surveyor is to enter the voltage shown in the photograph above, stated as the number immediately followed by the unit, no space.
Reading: 37.5mV
